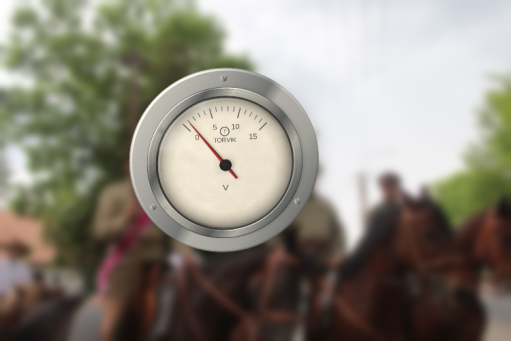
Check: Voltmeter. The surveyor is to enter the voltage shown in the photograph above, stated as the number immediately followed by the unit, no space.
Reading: 1V
